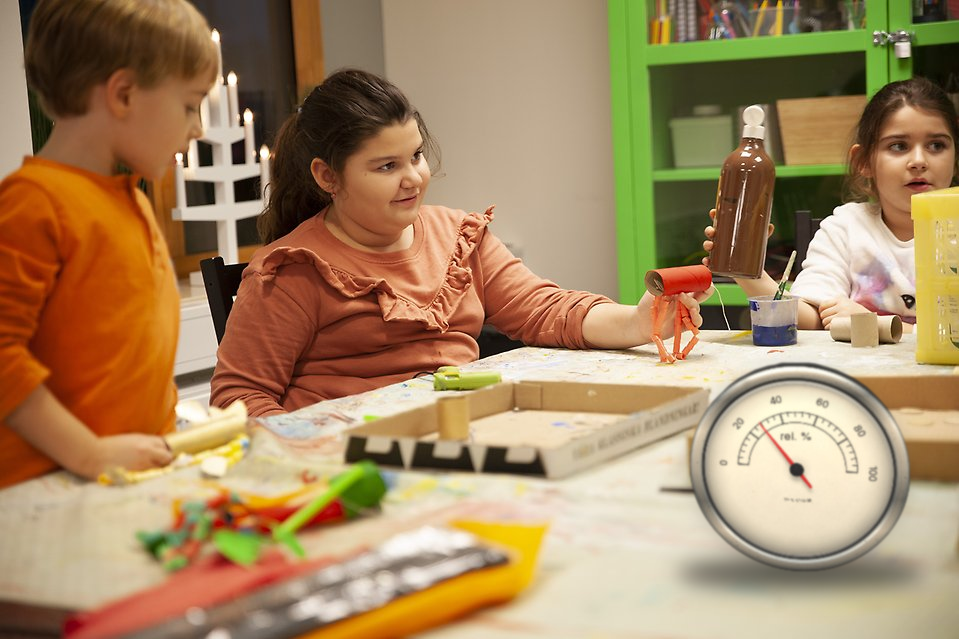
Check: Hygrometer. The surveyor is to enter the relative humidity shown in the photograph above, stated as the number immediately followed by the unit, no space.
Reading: 28%
